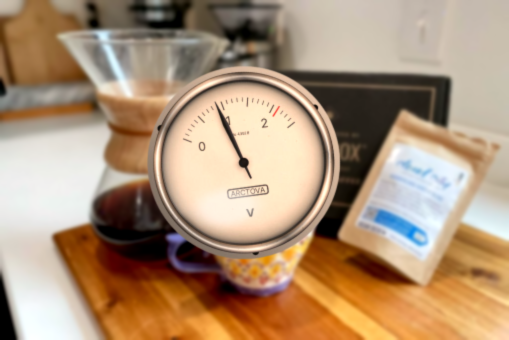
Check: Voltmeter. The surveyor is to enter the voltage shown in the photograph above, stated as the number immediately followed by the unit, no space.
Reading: 0.9V
